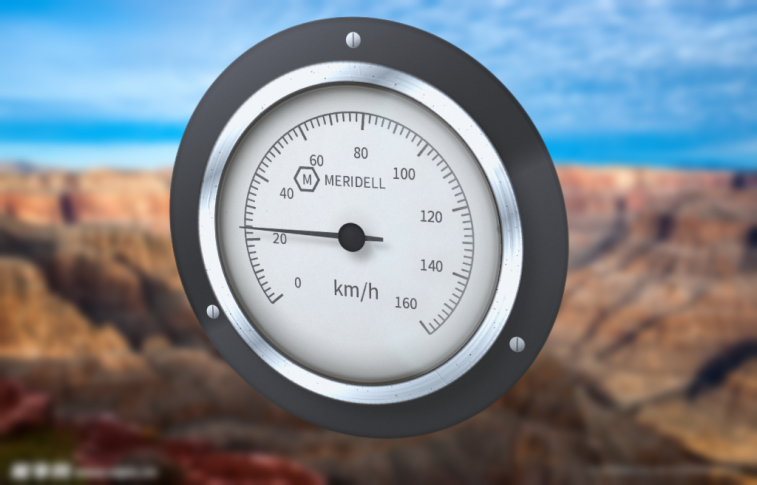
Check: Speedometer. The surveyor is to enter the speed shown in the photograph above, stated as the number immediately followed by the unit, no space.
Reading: 24km/h
